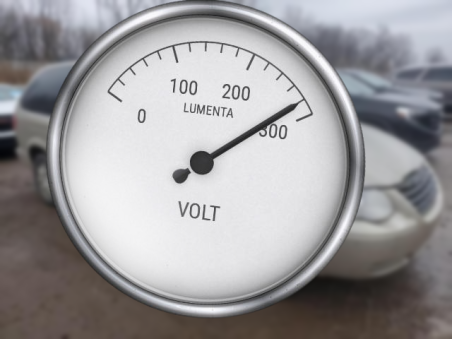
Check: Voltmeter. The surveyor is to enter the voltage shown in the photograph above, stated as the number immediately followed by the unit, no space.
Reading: 280V
